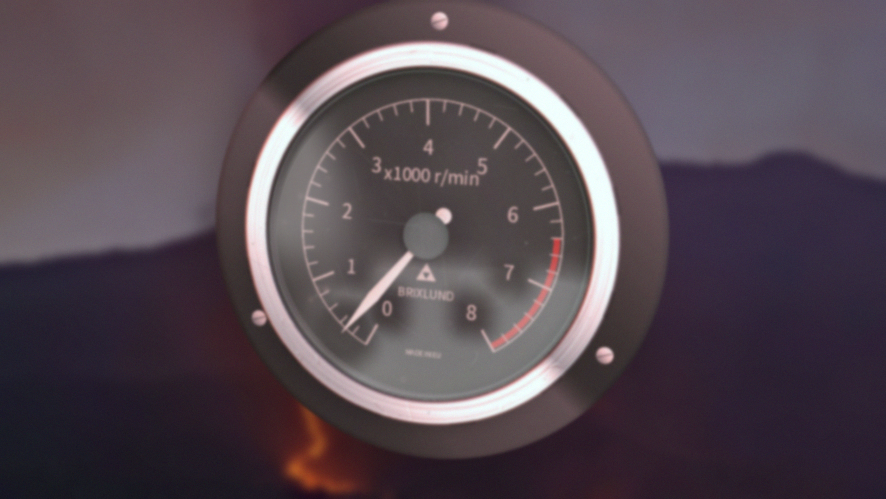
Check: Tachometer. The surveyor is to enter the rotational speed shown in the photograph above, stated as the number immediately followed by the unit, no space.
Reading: 300rpm
